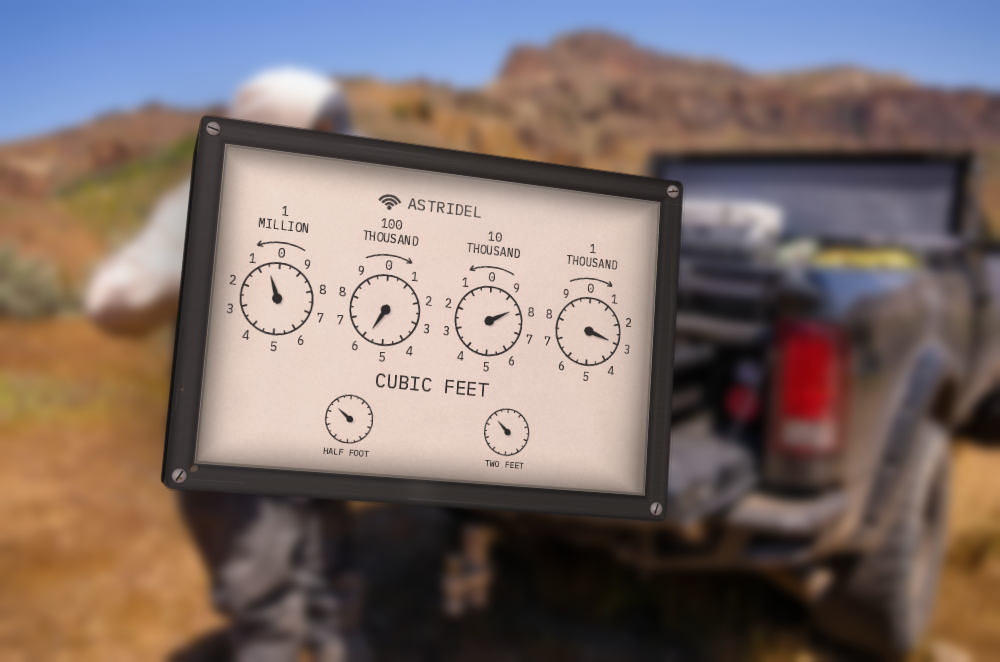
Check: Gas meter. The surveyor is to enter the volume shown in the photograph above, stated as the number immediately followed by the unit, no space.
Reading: 58300ft³
